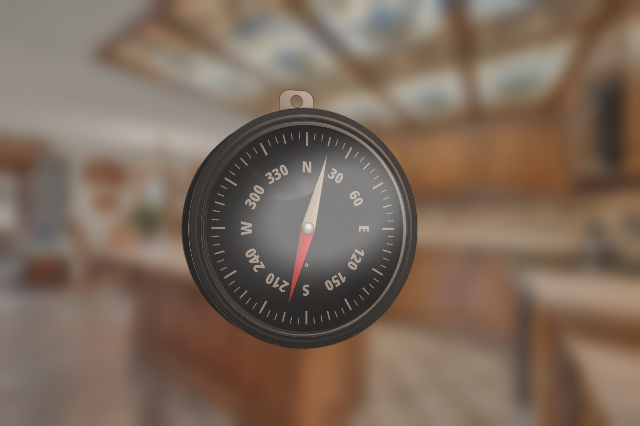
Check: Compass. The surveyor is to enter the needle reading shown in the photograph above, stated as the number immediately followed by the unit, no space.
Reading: 195°
